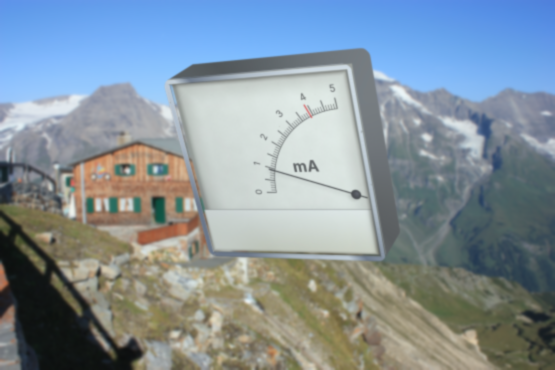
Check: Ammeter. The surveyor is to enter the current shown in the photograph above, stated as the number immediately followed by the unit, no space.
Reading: 1mA
